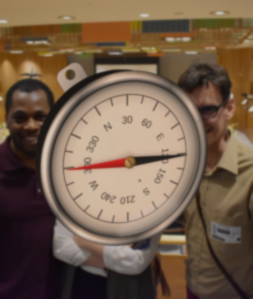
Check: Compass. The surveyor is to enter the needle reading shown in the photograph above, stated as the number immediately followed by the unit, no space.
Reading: 300°
